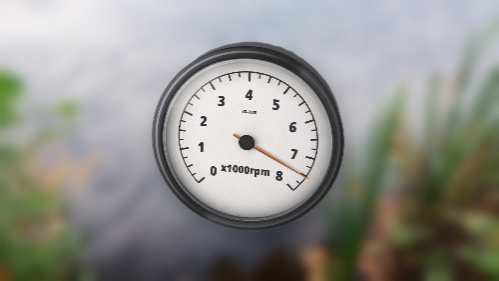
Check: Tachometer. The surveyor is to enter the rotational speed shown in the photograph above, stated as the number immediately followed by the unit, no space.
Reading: 7500rpm
